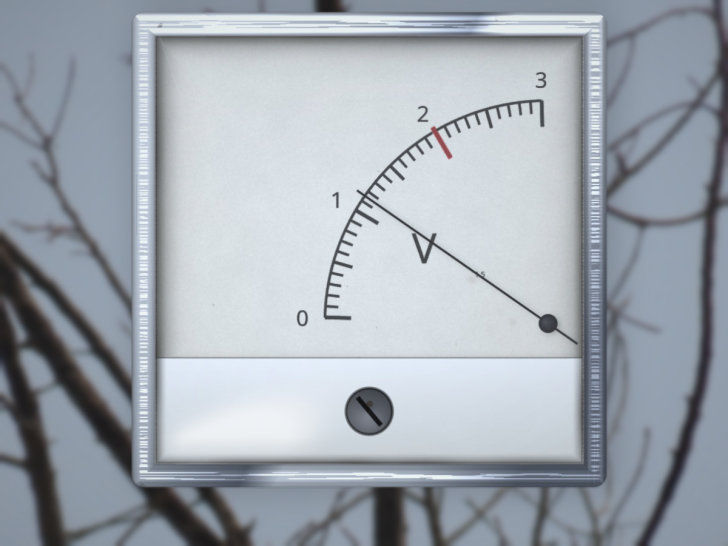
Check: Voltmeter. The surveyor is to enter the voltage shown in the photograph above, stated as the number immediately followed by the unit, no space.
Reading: 1.15V
